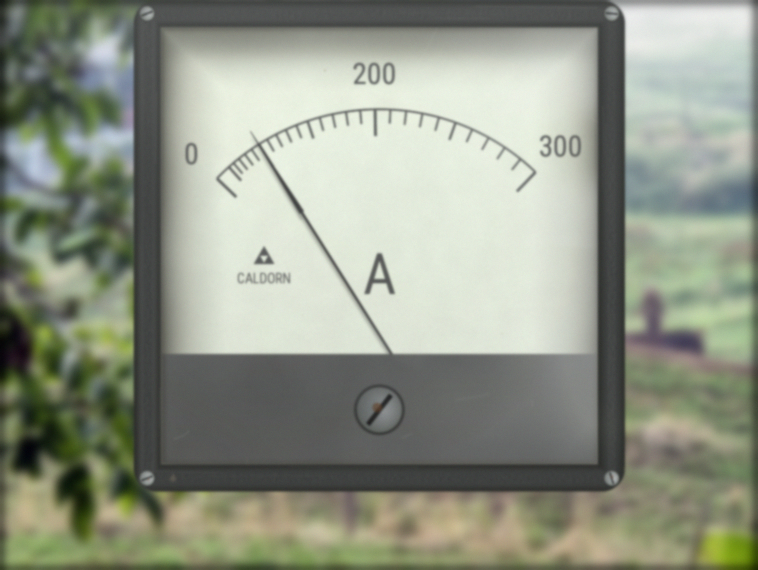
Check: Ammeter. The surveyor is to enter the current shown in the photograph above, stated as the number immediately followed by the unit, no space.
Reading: 100A
